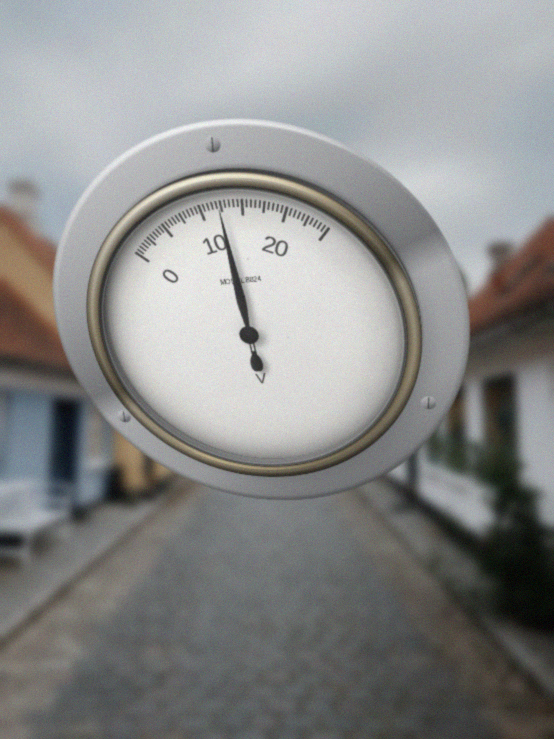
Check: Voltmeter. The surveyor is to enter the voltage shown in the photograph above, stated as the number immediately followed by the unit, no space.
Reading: 12.5V
